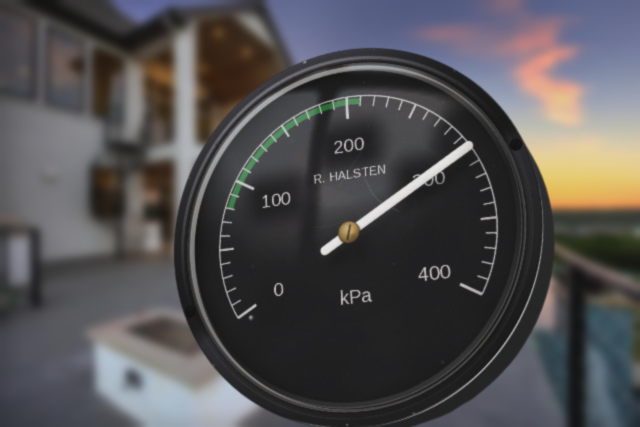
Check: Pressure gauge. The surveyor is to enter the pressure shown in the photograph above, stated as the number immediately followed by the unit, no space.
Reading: 300kPa
